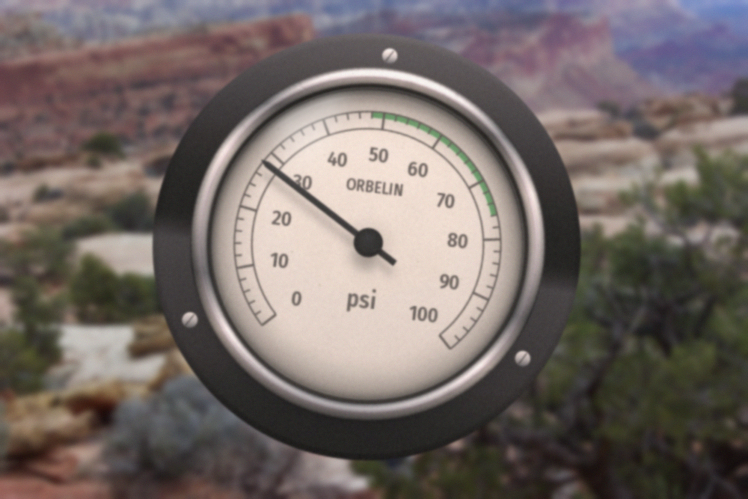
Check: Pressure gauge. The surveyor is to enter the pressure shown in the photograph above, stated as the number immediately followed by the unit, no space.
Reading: 28psi
